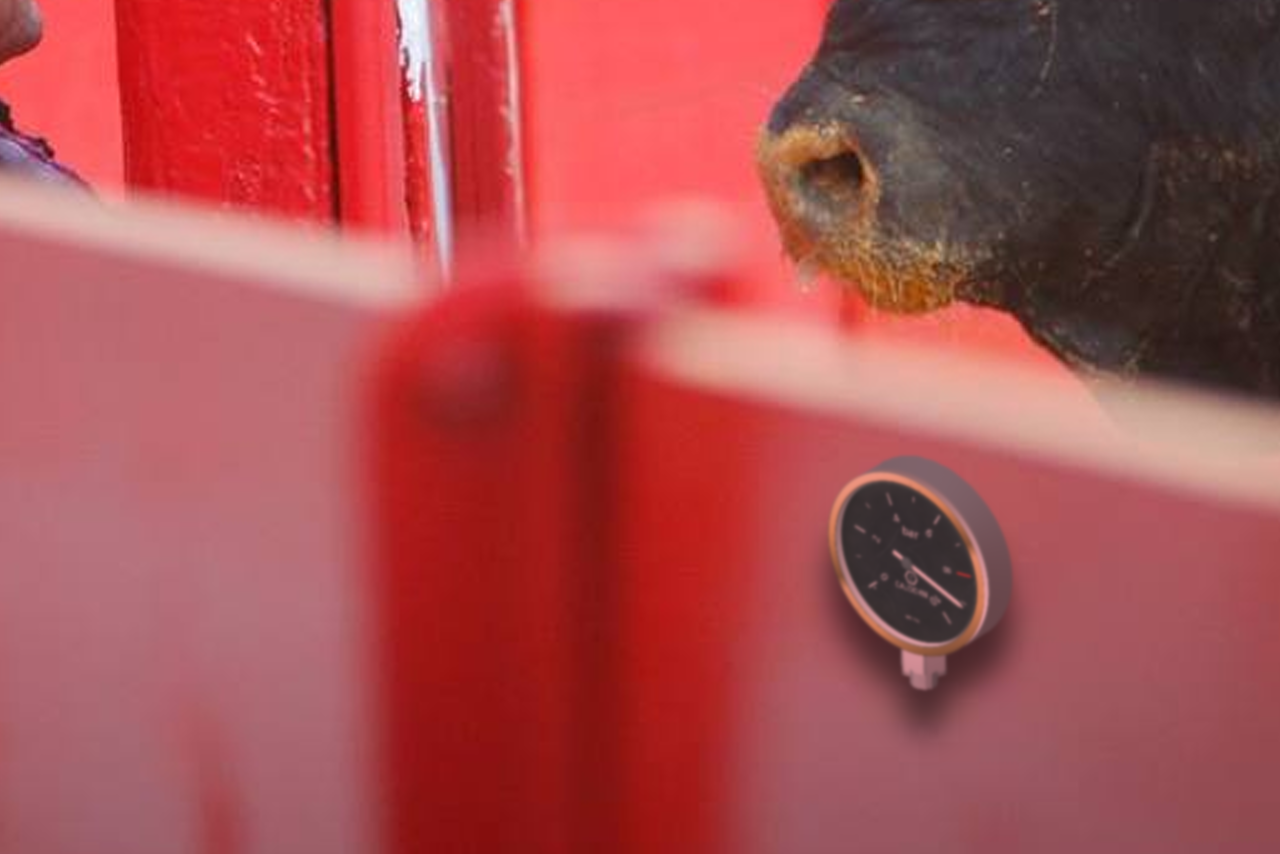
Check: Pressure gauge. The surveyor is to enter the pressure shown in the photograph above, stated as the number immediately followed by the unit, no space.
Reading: 9bar
